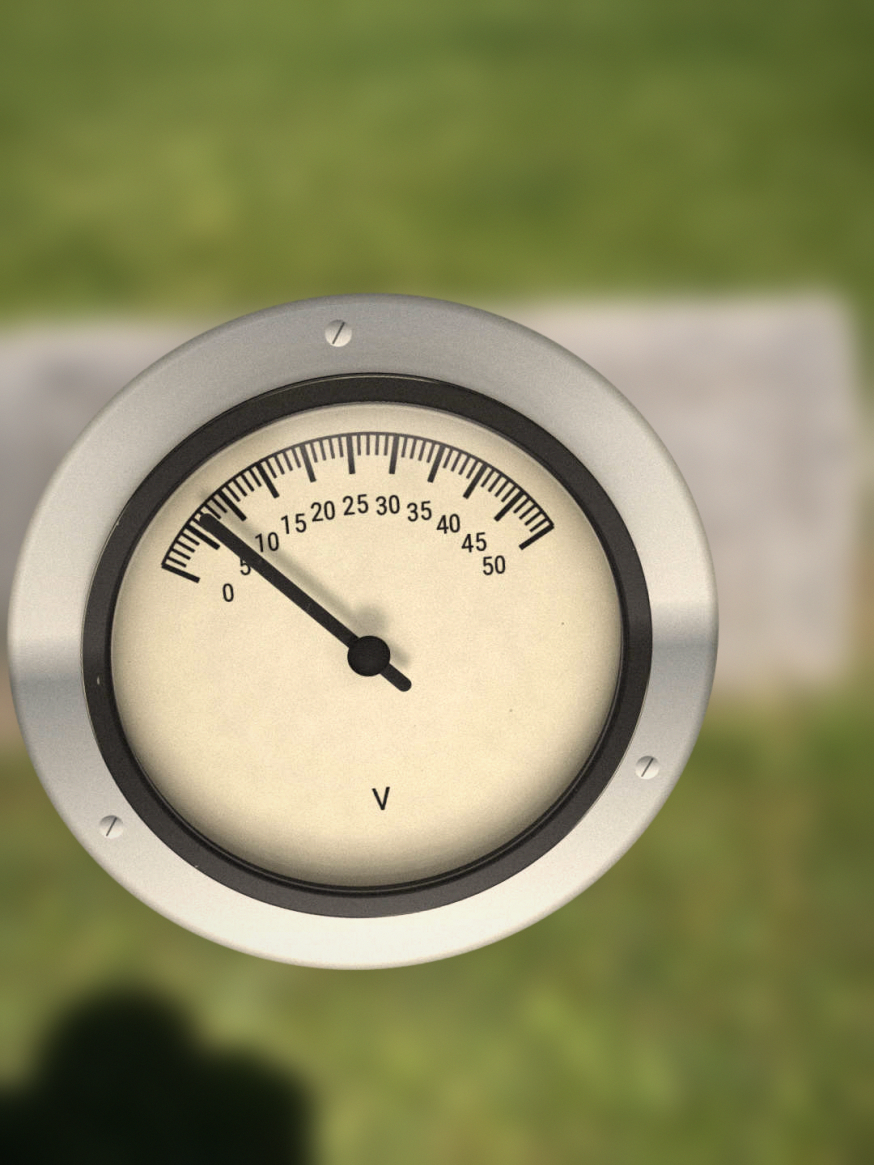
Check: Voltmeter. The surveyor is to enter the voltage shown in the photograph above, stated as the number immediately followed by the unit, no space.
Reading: 7V
